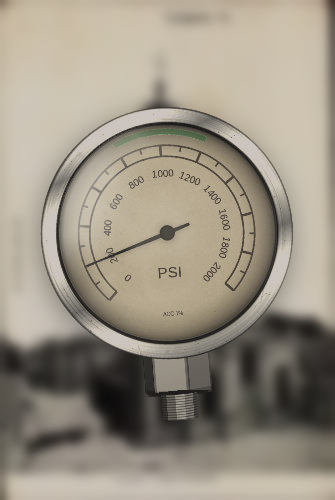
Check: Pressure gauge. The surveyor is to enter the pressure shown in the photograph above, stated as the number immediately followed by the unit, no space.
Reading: 200psi
